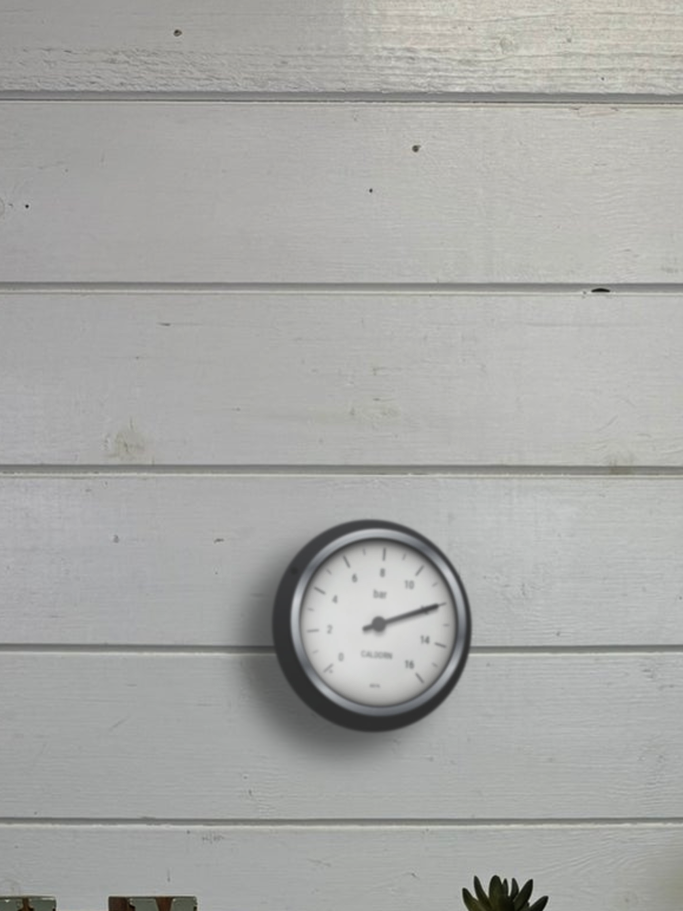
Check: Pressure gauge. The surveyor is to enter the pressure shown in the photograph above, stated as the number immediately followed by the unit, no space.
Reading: 12bar
